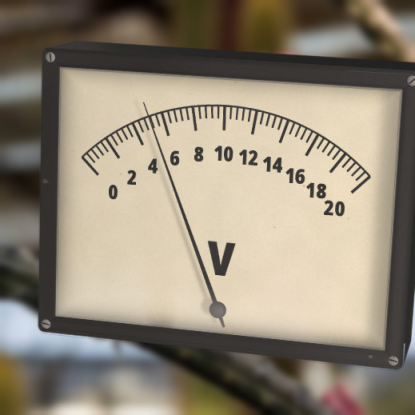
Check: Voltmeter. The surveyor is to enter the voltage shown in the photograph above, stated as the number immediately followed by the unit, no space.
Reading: 5.2V
